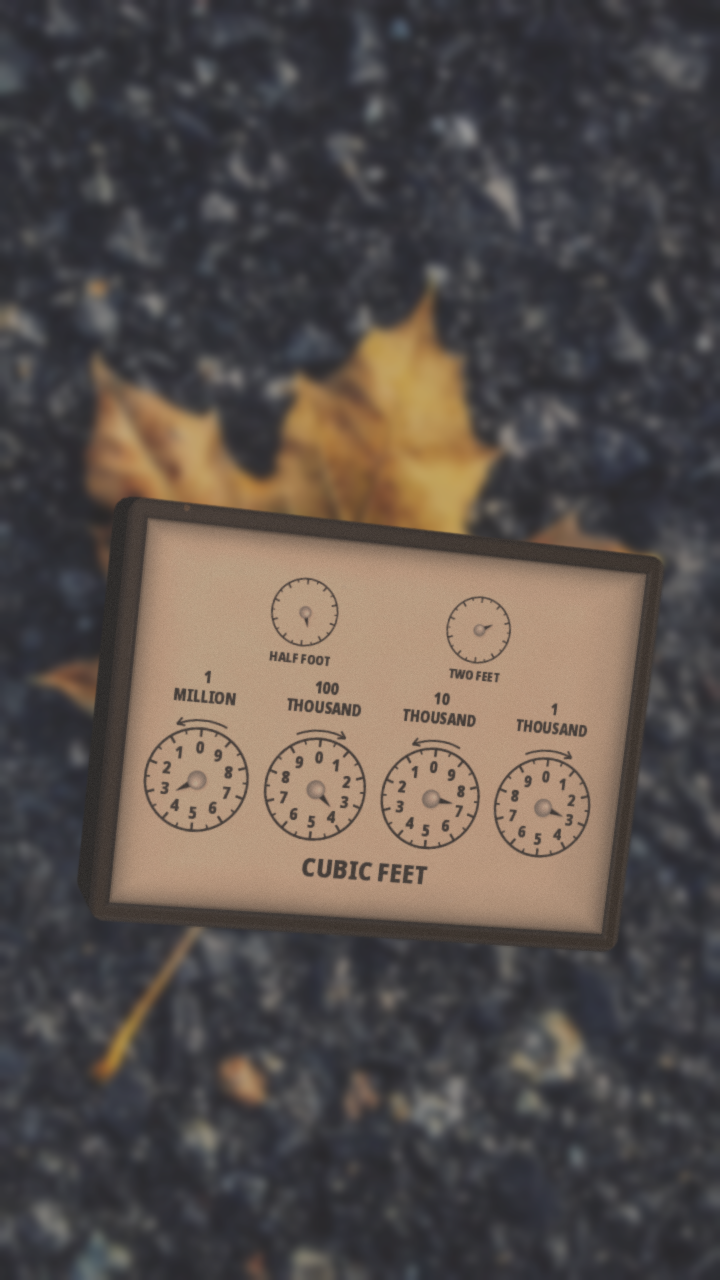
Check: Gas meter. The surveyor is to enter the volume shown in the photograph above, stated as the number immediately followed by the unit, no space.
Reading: 337300ft³
